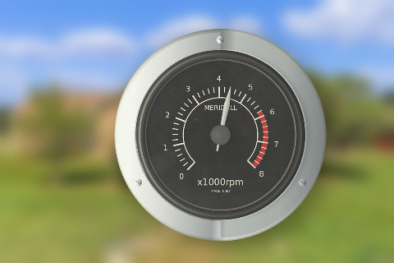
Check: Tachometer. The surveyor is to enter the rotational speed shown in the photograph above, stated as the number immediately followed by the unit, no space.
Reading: 4400rpm
